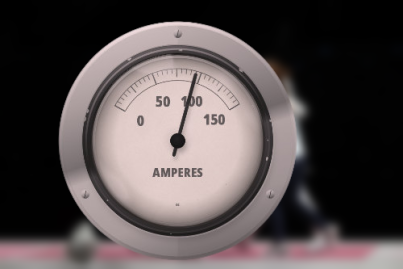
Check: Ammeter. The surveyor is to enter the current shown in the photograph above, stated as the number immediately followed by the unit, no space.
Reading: 95A
